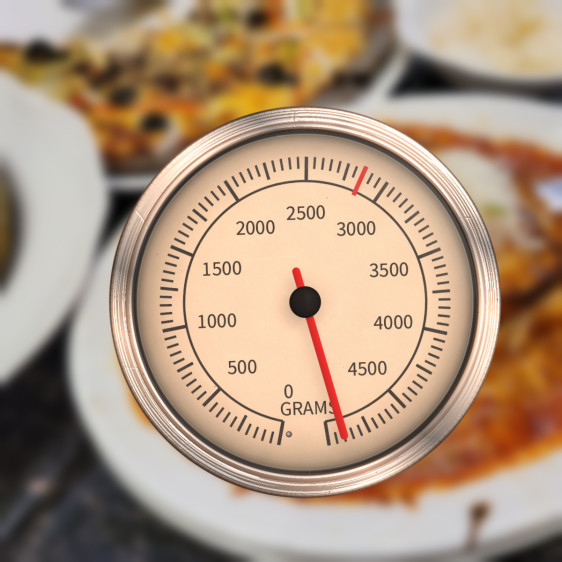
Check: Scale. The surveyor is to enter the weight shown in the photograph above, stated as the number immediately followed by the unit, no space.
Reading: 4900g
